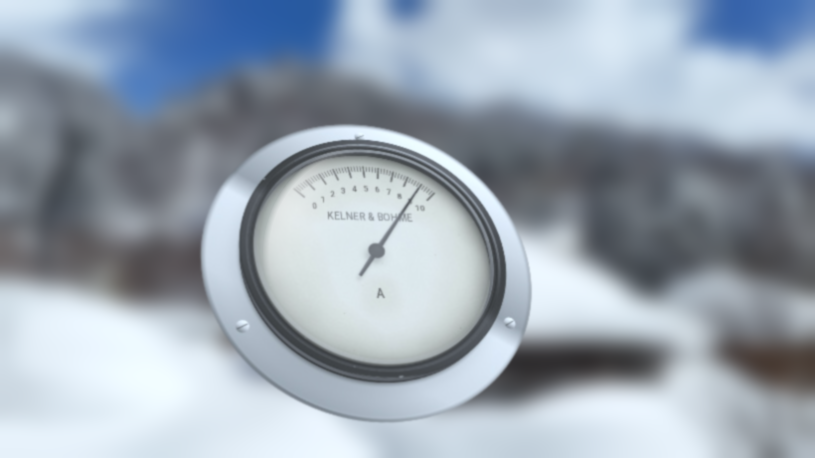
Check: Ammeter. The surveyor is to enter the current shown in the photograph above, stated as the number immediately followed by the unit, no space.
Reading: 9A
